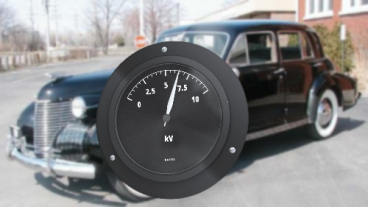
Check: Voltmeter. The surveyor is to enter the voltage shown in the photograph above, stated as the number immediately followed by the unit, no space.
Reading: 6.5kV
